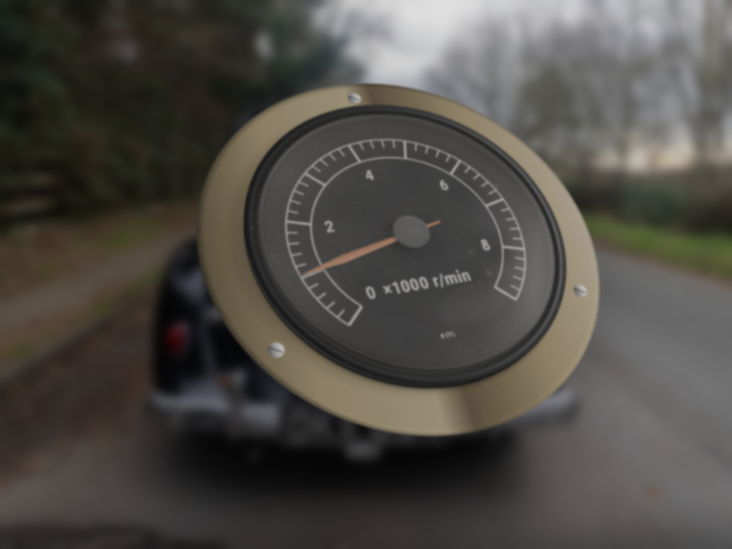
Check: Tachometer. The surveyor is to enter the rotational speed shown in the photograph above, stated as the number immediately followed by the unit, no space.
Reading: 1000rpm
